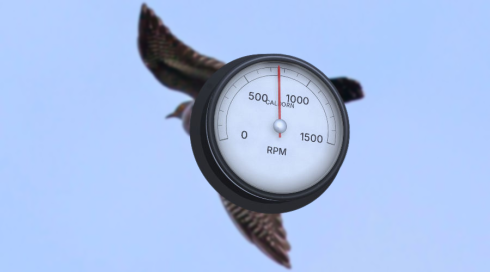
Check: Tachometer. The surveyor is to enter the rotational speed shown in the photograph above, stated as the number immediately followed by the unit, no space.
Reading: 750rpm
